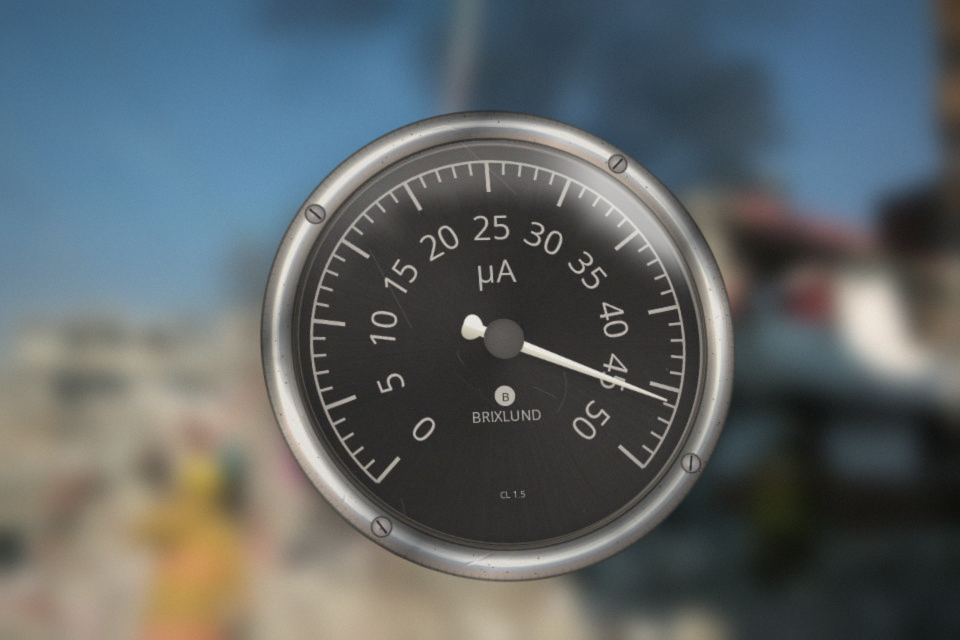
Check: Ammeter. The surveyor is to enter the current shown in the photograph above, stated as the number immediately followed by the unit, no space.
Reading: 46µA
